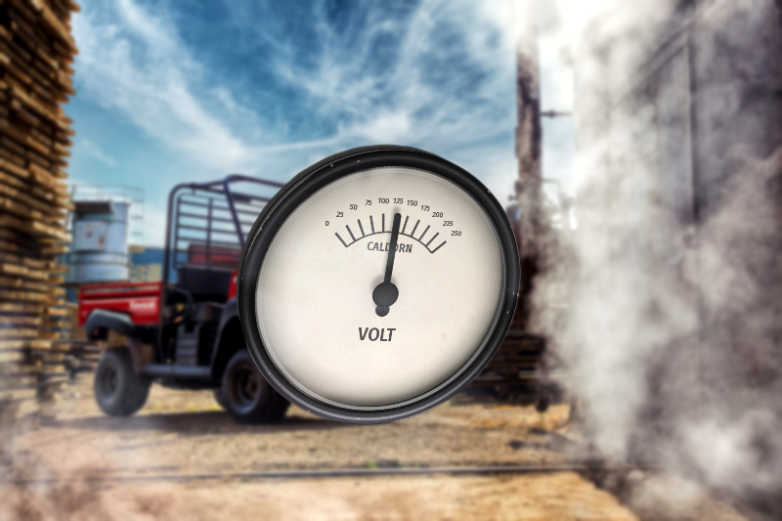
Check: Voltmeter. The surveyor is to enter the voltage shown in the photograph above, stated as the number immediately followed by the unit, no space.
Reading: 125V
